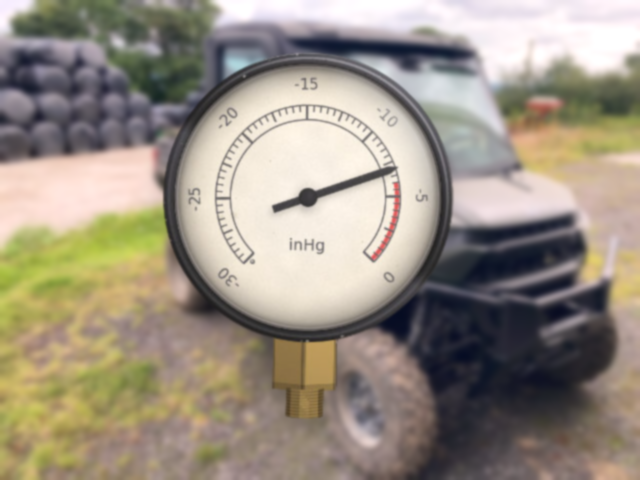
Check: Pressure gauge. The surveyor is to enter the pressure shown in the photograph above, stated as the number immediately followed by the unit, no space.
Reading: -7inHg
